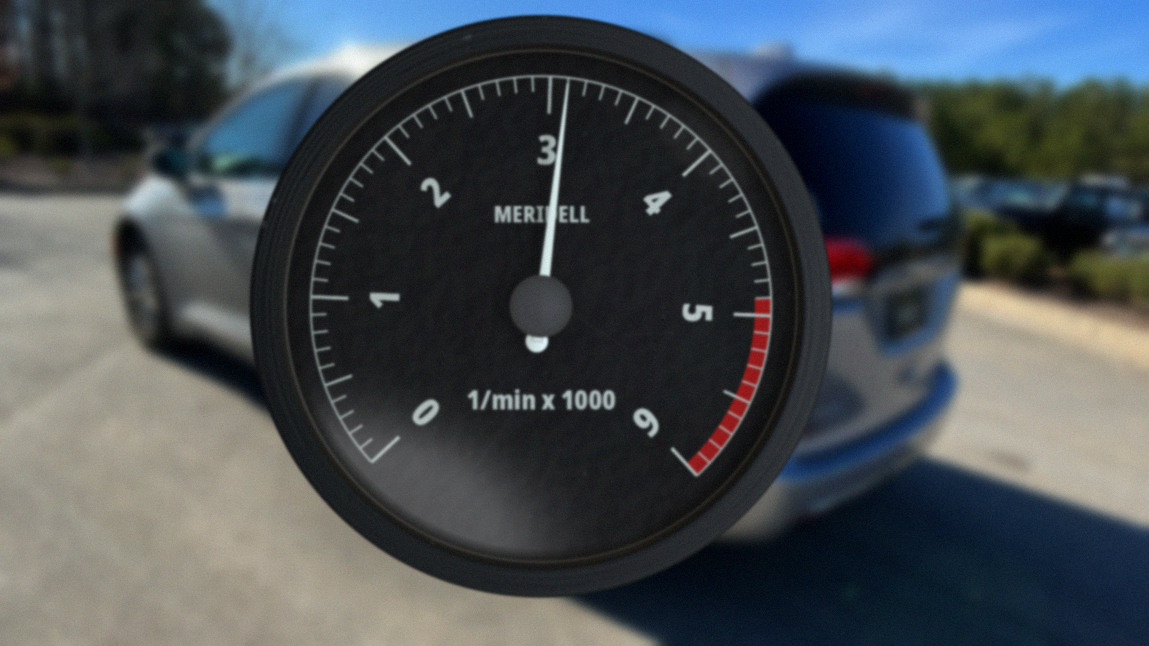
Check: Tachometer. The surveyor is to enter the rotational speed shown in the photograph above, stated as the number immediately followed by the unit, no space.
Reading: 3100rpm
